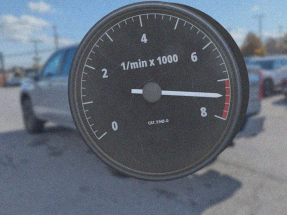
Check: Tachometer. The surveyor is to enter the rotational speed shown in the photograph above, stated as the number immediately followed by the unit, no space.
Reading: 7400rpm
